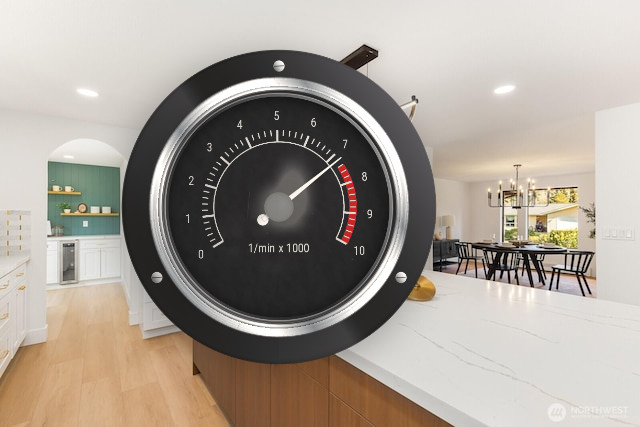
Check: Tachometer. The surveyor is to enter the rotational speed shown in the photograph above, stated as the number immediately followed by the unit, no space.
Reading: 7200rpm
